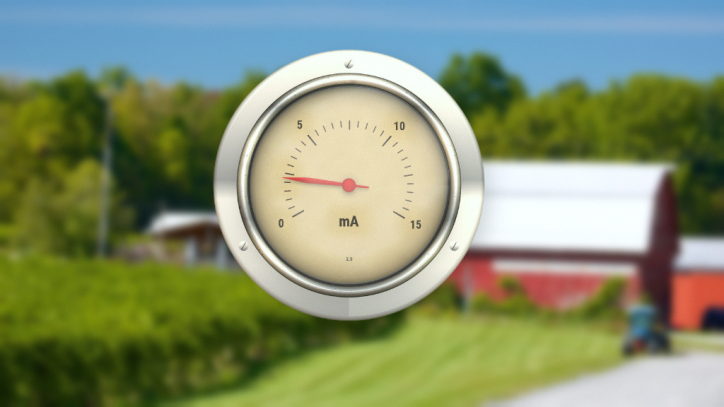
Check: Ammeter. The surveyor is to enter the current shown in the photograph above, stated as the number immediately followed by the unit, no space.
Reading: 2.25mA
